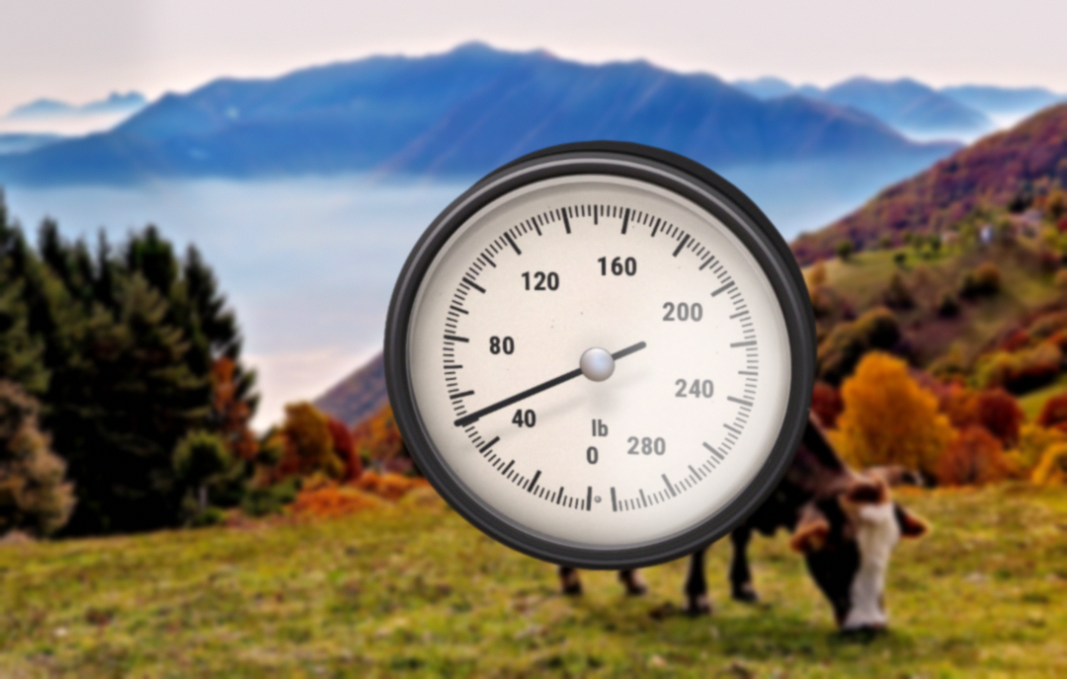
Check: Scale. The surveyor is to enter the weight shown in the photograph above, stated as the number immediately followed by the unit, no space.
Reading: 52lb
